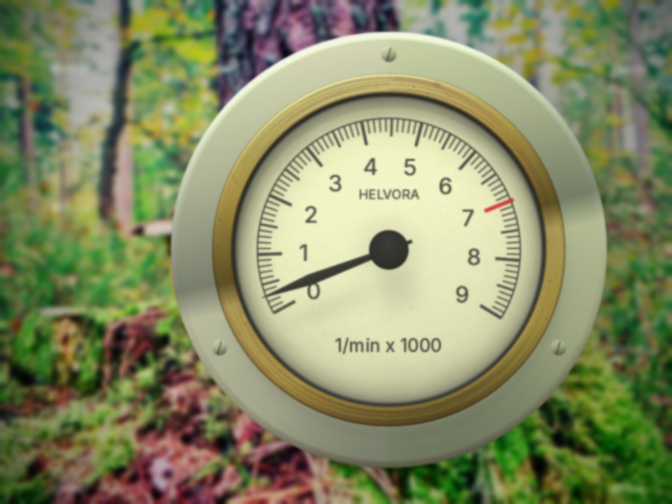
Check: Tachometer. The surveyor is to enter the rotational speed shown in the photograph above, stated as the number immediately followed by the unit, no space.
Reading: 300rpm
